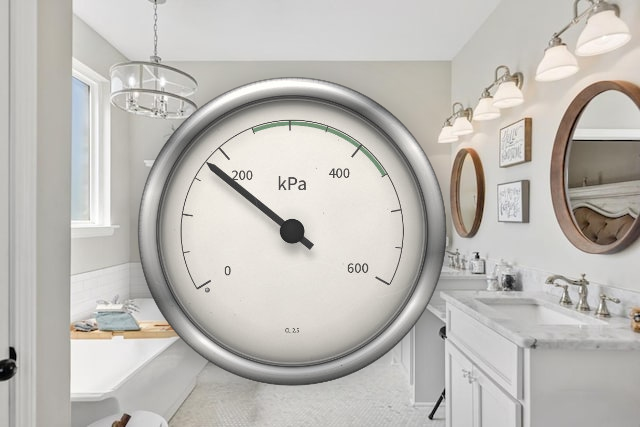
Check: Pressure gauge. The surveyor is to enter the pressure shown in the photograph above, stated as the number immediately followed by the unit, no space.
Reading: 175kPa
